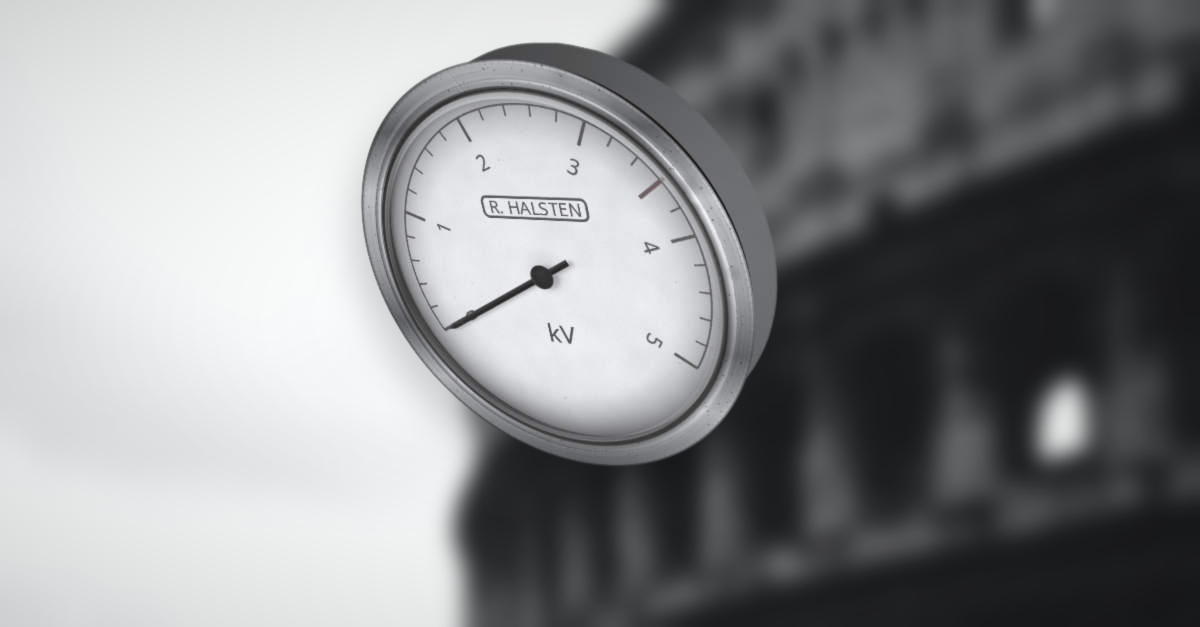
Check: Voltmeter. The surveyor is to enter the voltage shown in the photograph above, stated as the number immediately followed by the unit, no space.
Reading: 0kV
